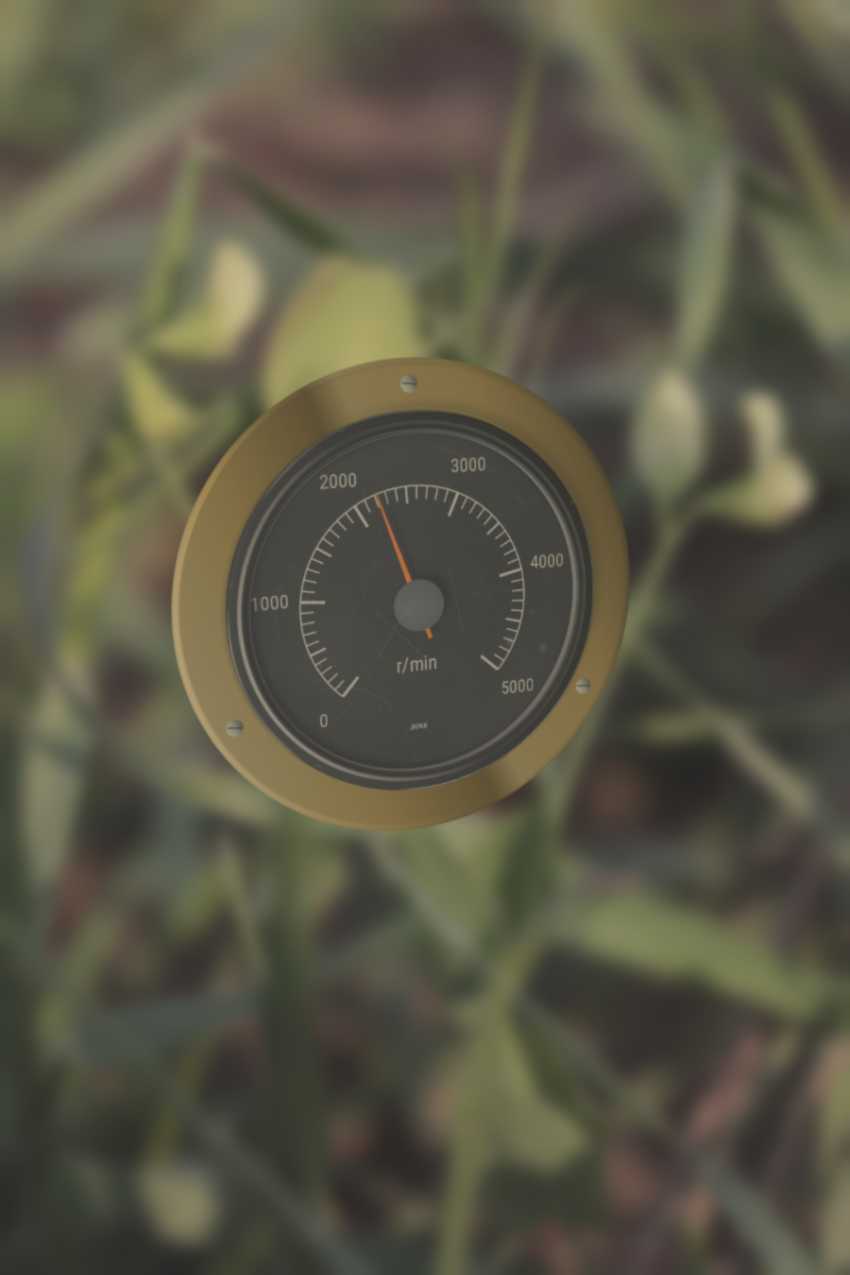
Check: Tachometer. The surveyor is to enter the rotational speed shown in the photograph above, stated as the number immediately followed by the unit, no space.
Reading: 2200rpm
